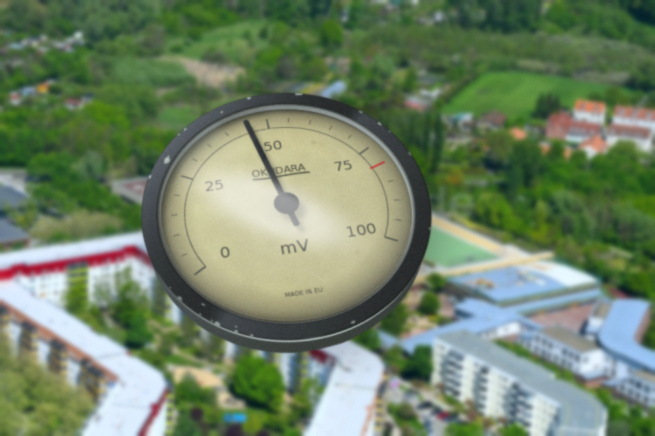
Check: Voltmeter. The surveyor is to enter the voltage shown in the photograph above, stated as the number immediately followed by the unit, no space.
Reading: 45mV
